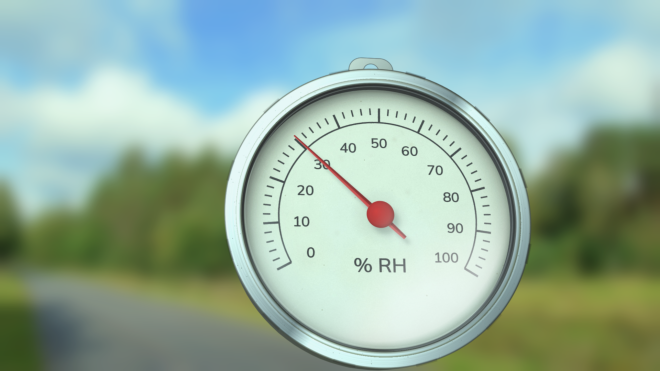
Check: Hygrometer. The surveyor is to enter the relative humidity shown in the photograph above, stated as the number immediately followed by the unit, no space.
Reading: 30%
